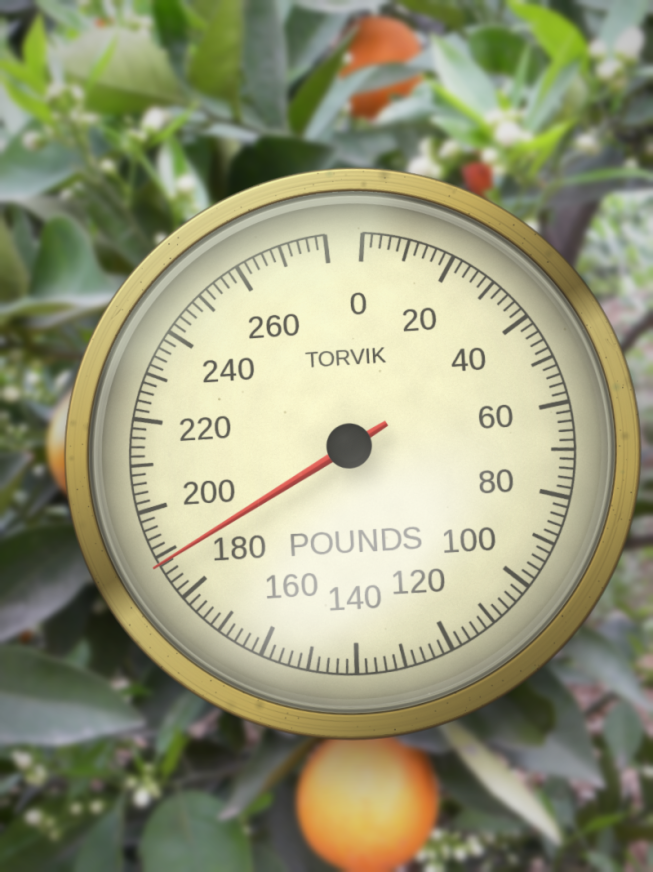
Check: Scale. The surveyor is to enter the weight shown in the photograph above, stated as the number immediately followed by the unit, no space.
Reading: 188lb
